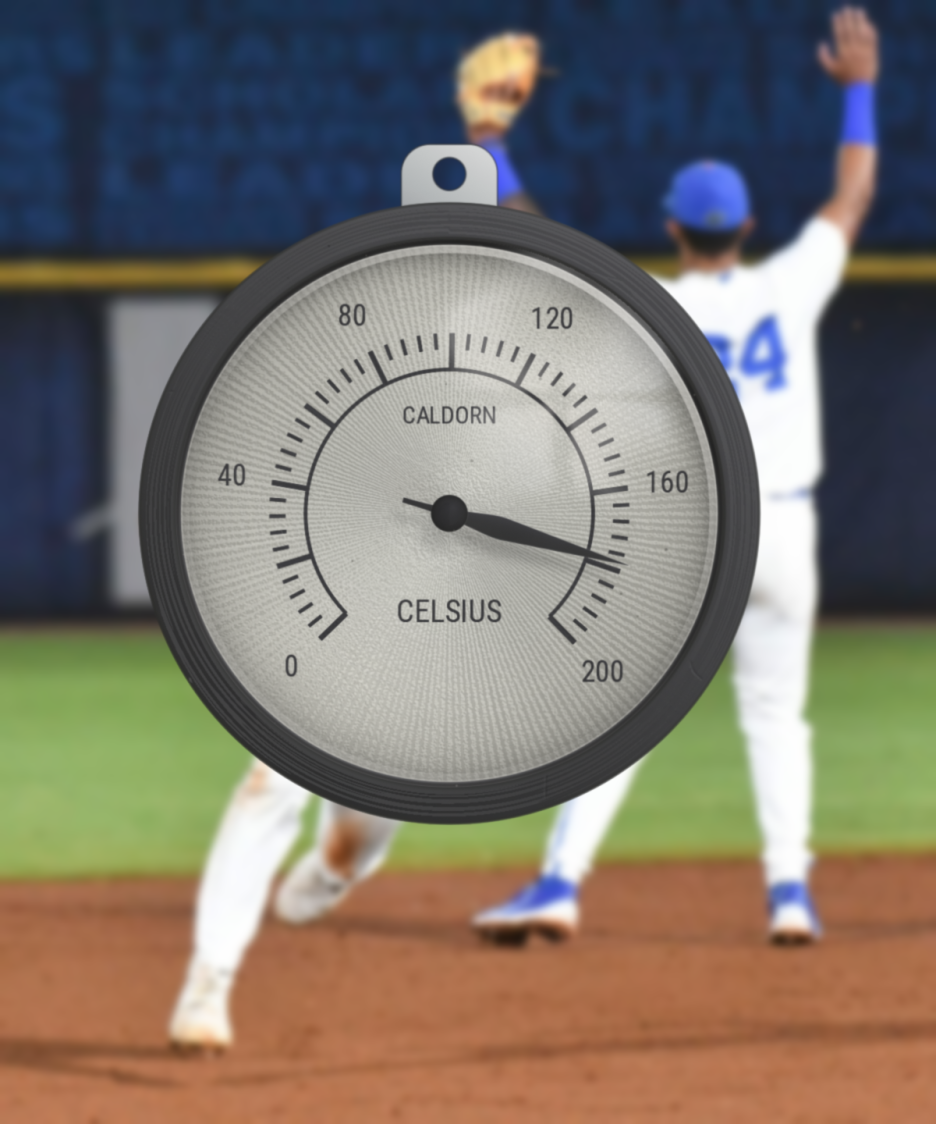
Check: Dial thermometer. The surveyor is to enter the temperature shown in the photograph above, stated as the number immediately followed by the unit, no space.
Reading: 178°C
